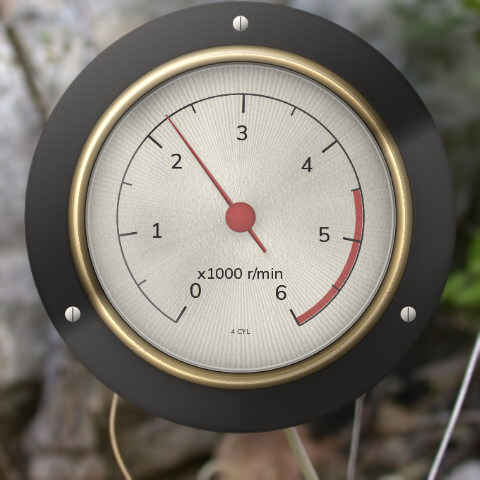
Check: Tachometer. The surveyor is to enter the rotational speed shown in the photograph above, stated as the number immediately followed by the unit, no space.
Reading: 2250rpm
